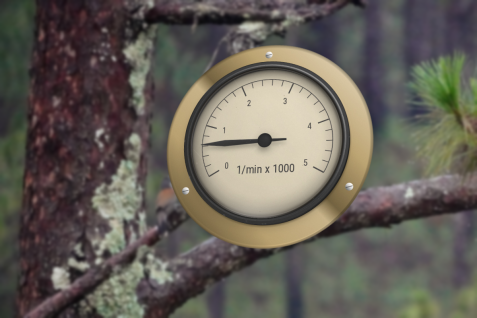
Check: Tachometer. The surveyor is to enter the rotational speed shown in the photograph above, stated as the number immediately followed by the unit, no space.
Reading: 600rpm
